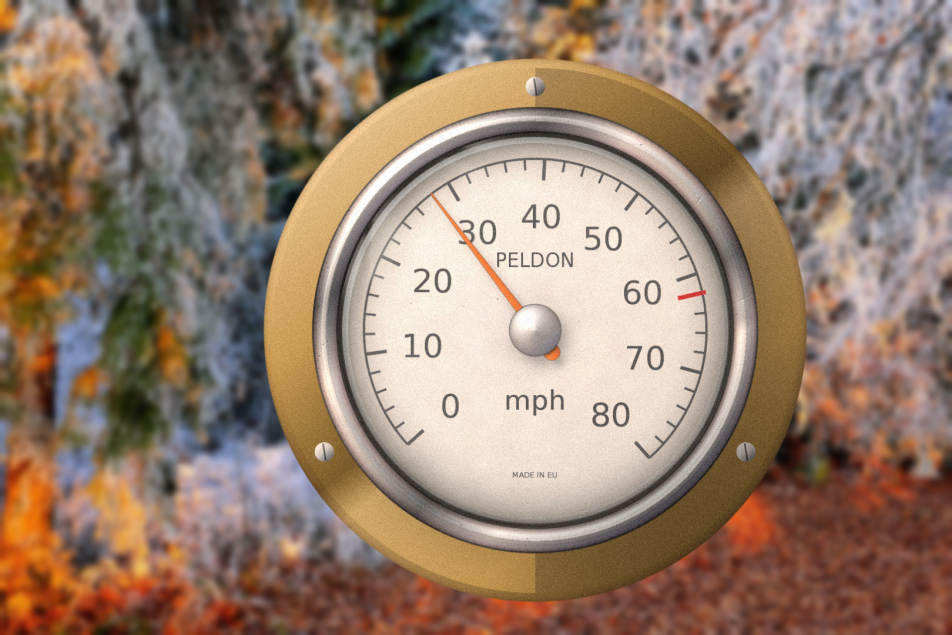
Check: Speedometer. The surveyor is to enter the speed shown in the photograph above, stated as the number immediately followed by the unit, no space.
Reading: 28mph
